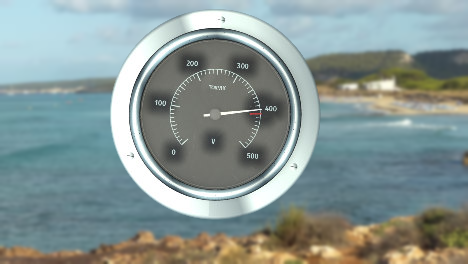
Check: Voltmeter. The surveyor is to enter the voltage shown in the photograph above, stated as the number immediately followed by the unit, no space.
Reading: 400V
